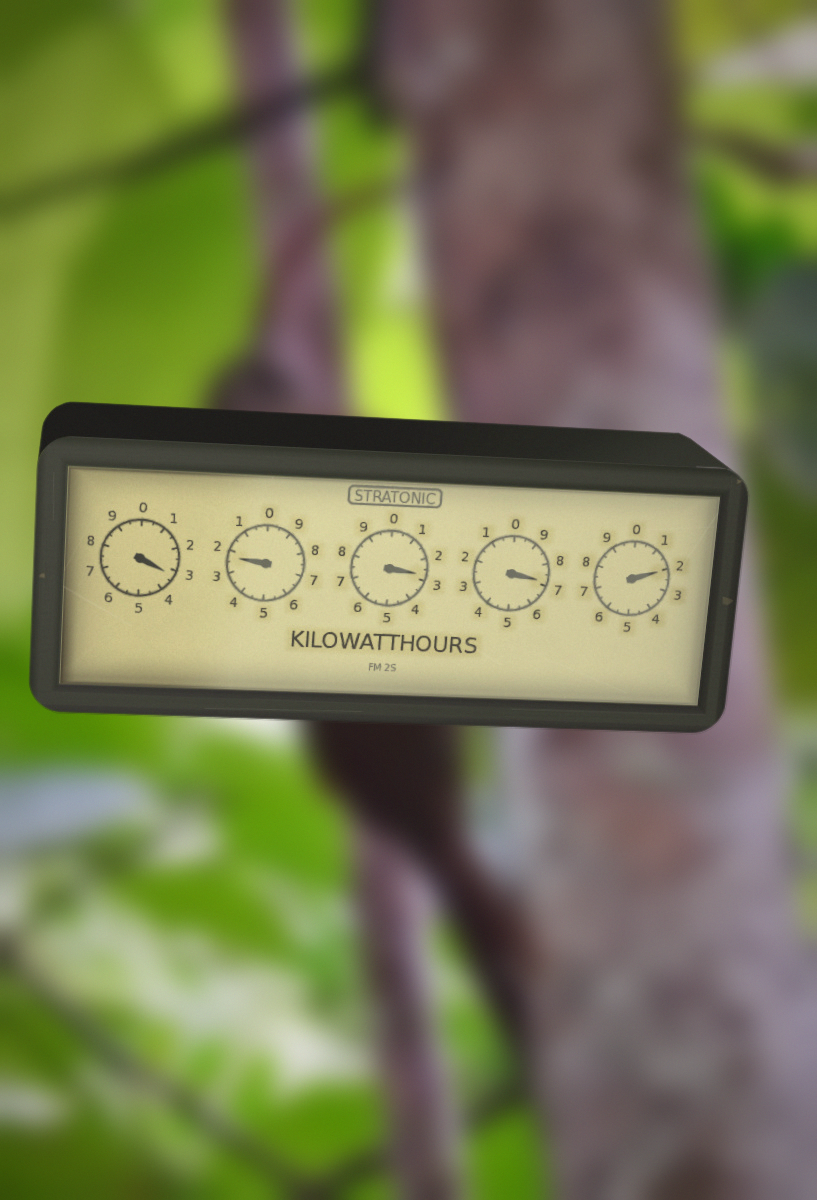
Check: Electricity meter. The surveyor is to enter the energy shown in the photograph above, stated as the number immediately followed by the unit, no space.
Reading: 32272kWh
